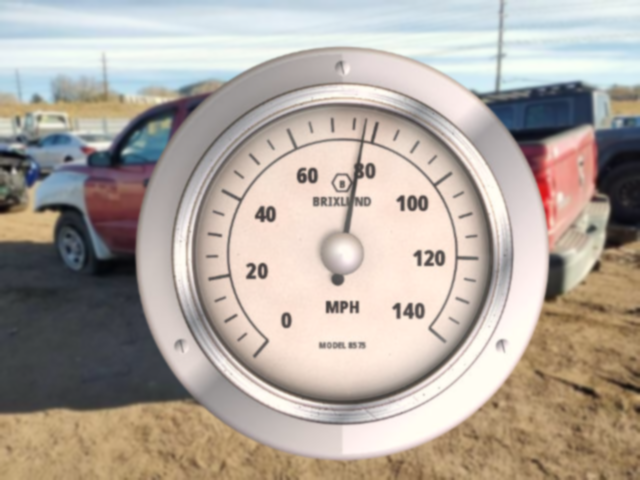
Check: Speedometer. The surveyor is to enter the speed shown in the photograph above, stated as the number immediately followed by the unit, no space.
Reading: 77.5mph
